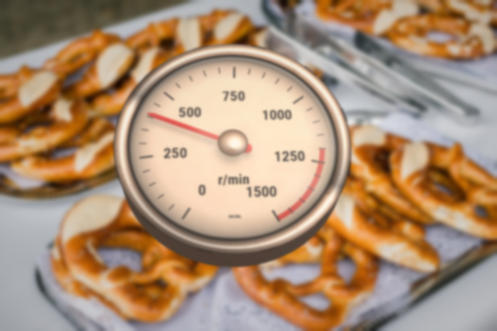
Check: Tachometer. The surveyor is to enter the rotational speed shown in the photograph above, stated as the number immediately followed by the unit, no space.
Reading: 400rpm
